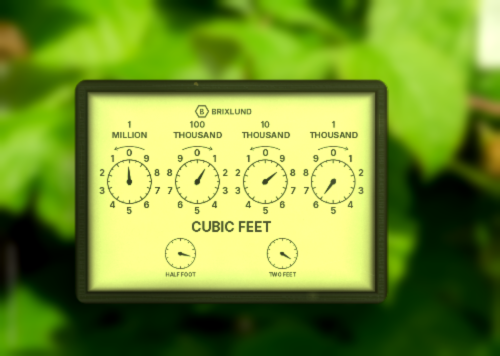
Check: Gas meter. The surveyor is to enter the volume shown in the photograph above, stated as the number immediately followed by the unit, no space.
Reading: 8600ft³
